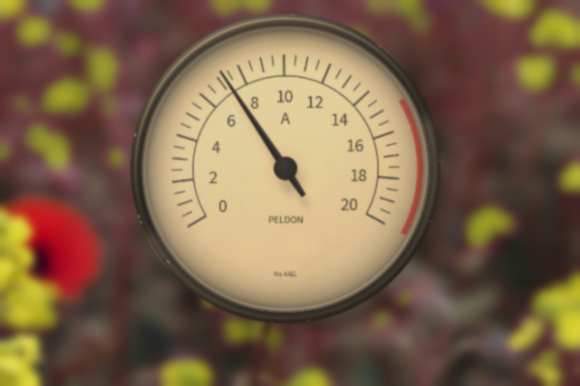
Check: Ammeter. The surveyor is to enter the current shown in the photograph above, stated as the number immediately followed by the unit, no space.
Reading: 7.25A
